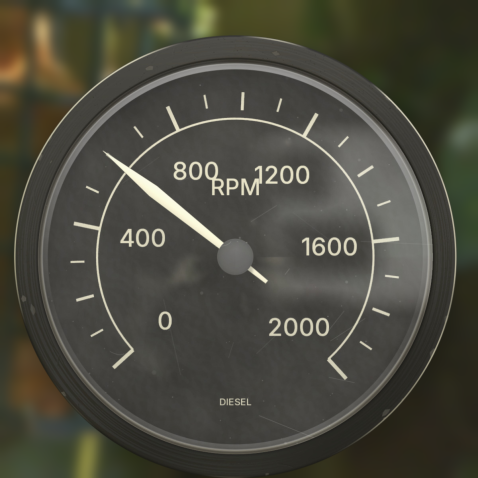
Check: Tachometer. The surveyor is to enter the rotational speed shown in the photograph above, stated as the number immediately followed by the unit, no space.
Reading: 600rpm
